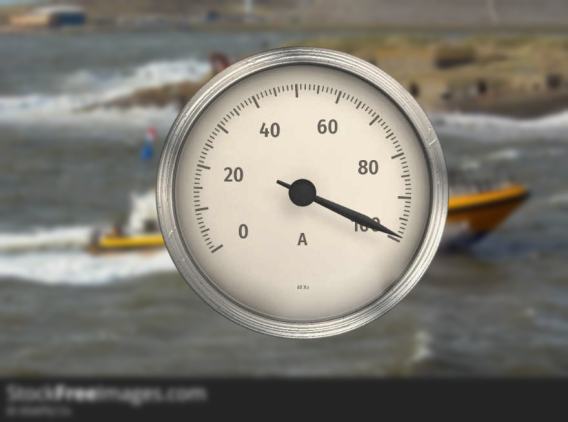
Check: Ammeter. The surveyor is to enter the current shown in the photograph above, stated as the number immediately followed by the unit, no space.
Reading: 99A
